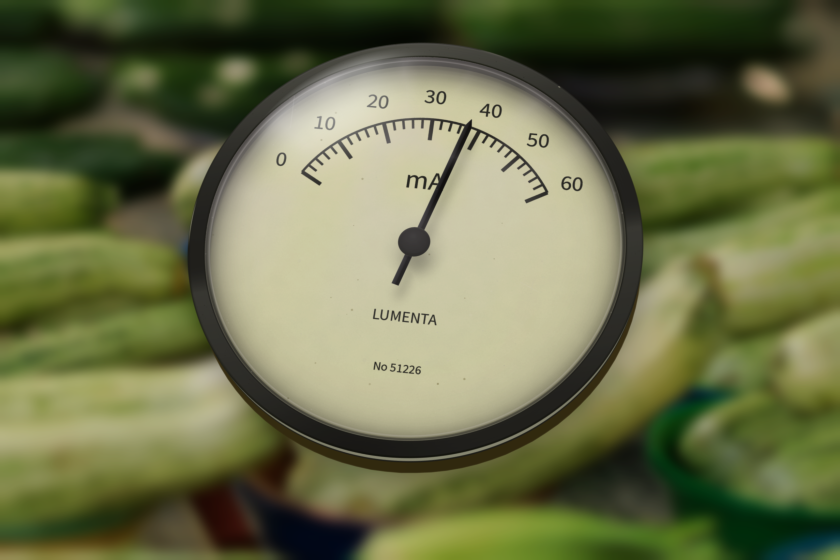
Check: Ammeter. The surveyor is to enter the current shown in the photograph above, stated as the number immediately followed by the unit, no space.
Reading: 38mA
